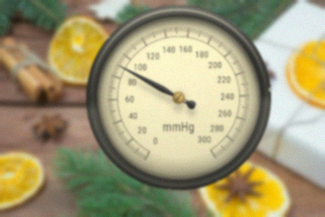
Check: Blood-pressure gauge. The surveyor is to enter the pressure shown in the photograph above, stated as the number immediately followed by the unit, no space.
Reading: 90mmHg
